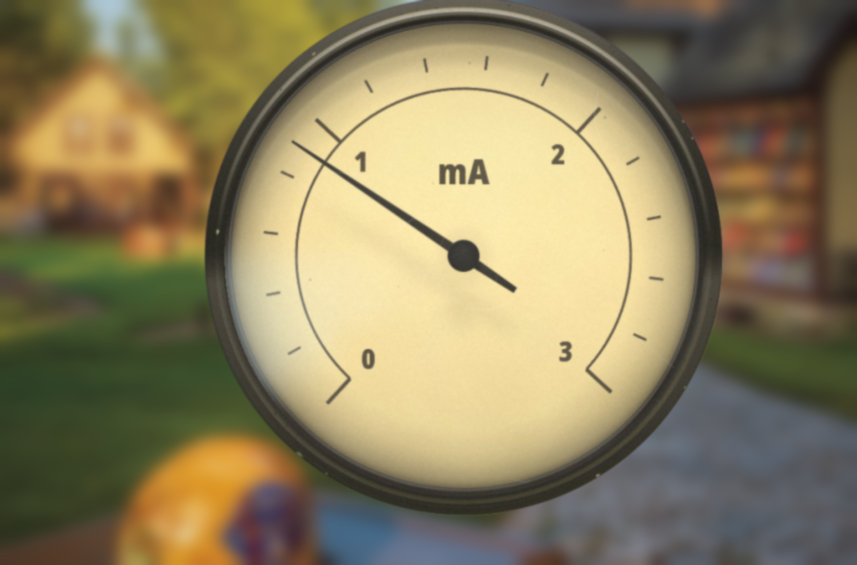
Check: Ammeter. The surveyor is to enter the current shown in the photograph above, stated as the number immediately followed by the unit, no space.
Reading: 0.9mA
